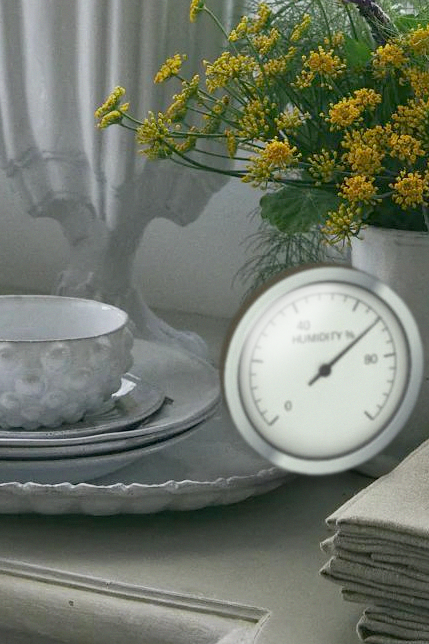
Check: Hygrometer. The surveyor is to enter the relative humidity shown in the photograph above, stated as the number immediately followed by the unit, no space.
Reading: 68%
